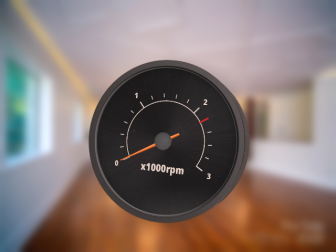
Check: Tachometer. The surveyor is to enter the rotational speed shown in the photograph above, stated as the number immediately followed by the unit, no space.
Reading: 0rpm
